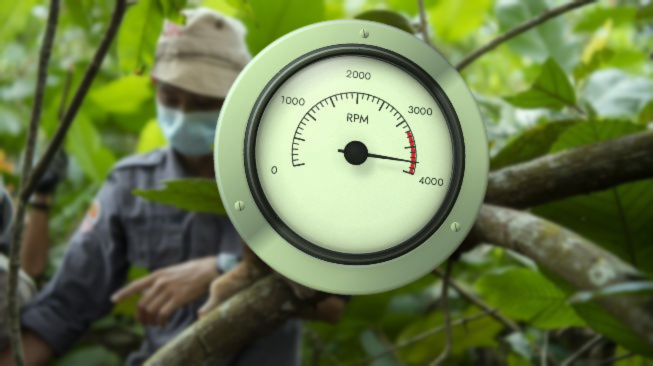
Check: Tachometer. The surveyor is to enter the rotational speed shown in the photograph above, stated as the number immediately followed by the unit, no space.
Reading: 3800rpm
